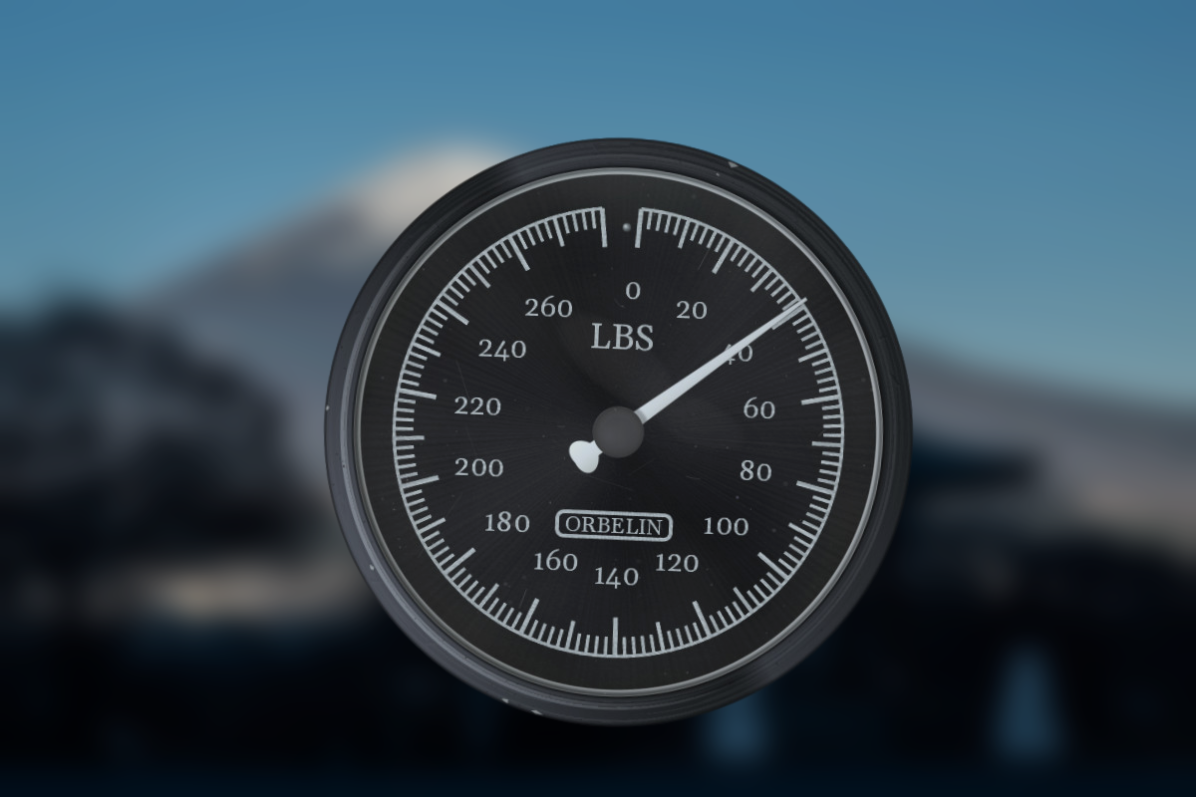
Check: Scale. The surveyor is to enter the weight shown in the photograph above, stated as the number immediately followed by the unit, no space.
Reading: 39lb
